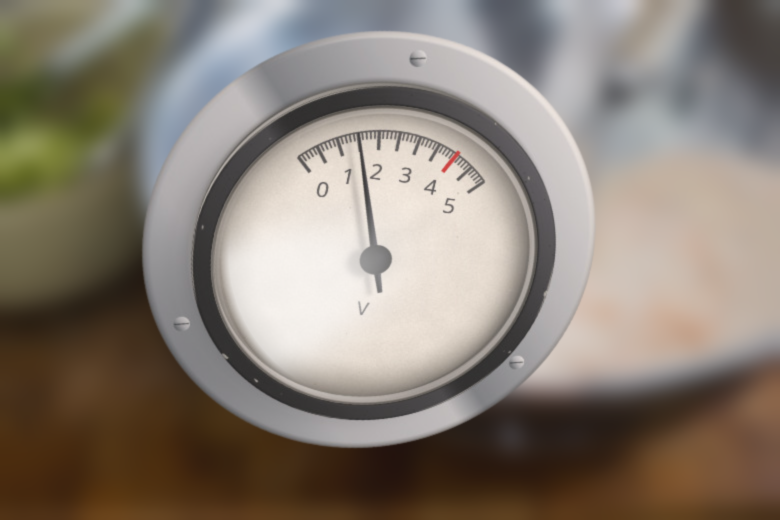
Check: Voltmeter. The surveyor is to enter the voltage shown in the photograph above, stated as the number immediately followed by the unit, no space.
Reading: 1.5V
